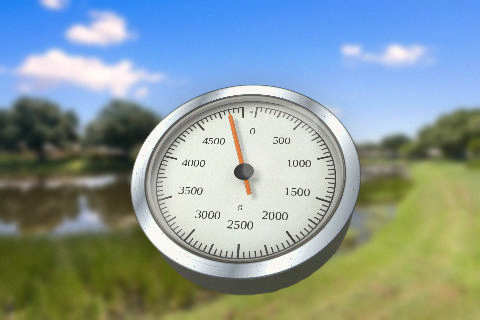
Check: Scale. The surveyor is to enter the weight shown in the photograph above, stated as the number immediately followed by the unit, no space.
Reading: 4850g
